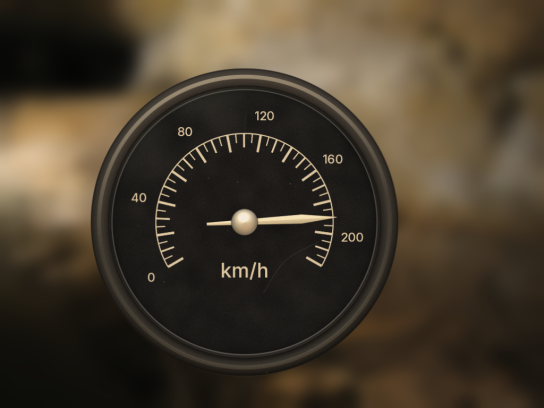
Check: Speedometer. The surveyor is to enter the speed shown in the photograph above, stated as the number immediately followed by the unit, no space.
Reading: 190km/h
